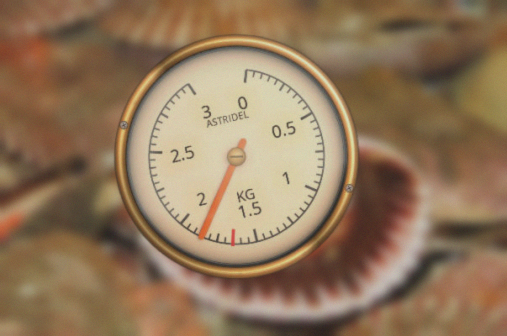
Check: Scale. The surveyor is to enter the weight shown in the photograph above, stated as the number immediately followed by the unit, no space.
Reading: 1.85kg
